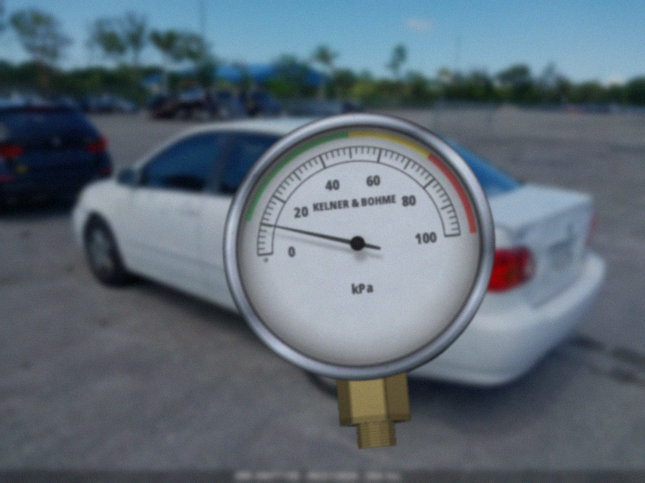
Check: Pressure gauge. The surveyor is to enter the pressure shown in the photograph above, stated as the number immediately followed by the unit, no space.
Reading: 10kPa
